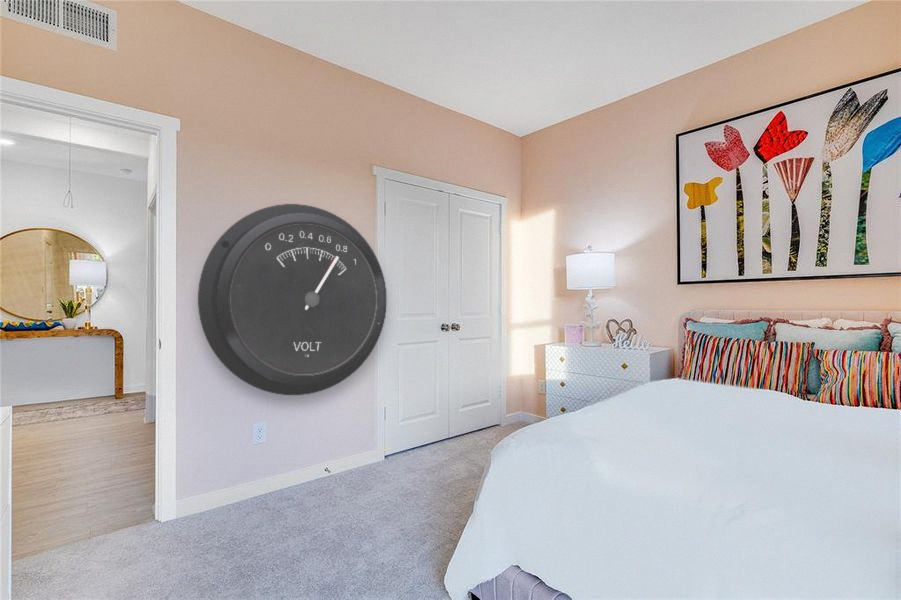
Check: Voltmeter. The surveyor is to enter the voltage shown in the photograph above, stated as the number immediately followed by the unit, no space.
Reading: 0.8V
